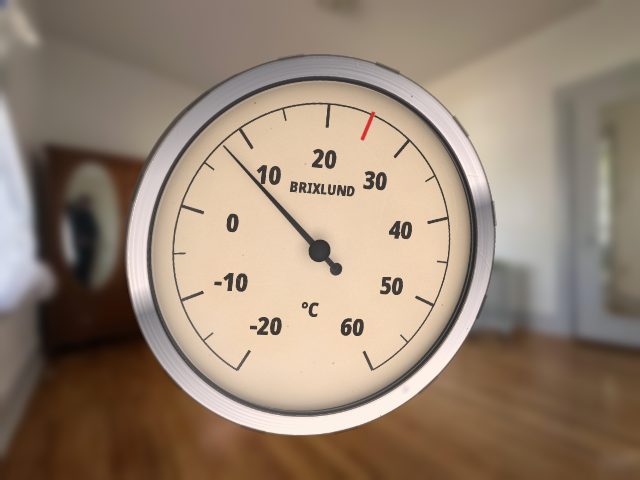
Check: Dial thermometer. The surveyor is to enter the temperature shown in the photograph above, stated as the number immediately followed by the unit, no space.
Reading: 7.5°C
